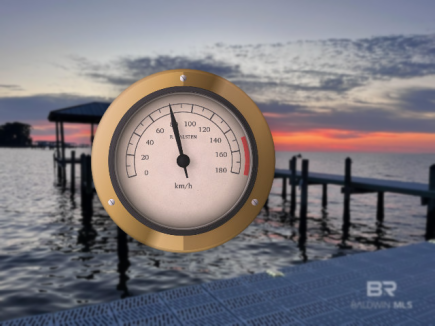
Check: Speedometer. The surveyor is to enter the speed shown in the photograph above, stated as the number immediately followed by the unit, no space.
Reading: 80km/h
